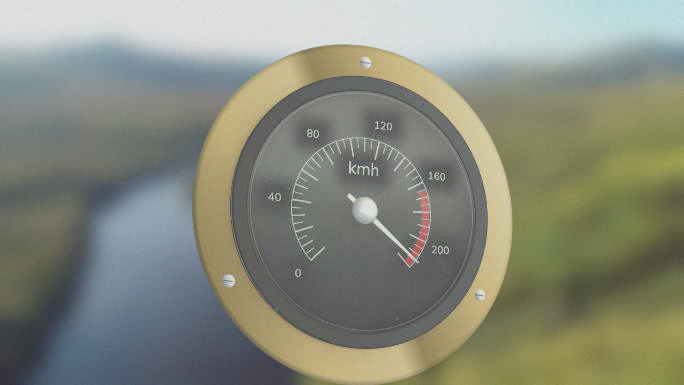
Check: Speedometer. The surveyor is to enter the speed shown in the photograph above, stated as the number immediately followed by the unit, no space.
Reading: 215km/h
